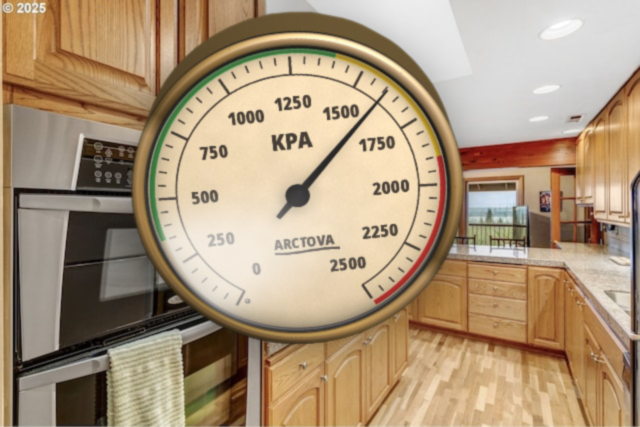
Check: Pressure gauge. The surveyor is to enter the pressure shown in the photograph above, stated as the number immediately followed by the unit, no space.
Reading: 1600kPa
